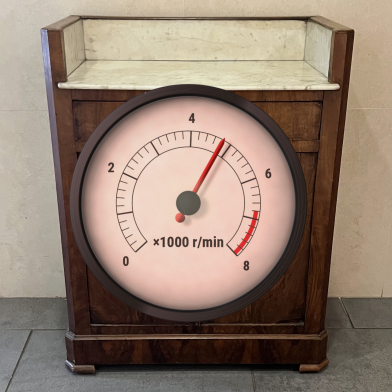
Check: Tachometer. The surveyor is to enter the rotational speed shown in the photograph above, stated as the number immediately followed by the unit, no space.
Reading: 4800rpm
